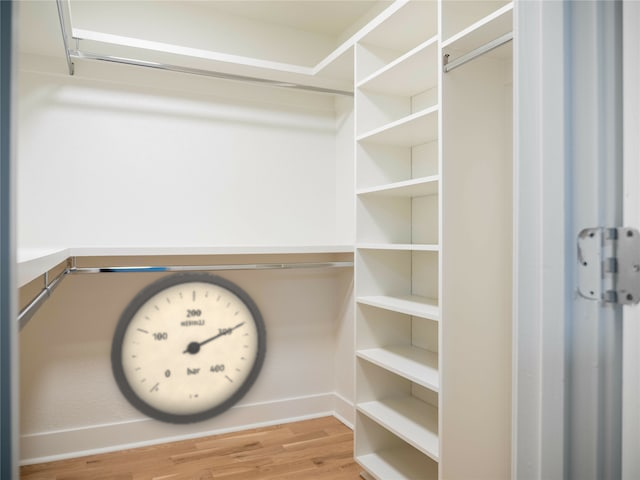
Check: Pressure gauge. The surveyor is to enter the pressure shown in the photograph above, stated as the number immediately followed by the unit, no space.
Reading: 300bar
